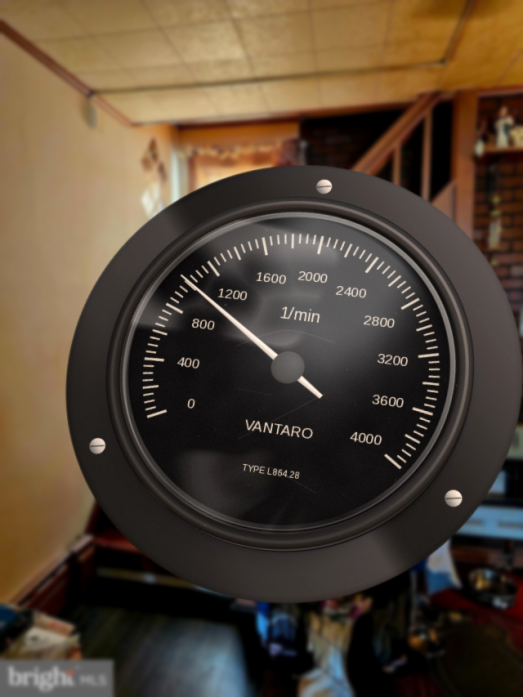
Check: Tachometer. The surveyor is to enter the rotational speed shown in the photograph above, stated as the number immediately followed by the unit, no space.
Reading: 1000rpm
